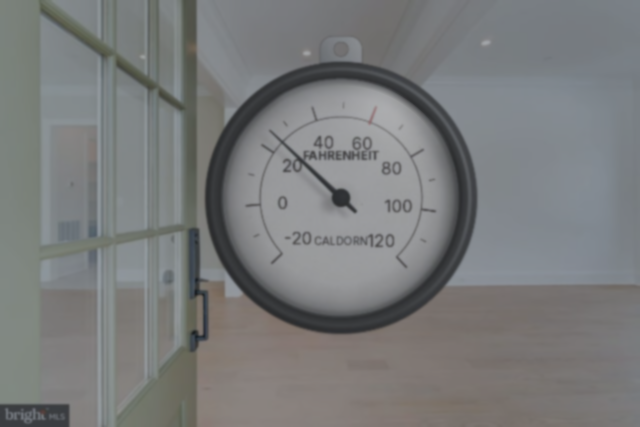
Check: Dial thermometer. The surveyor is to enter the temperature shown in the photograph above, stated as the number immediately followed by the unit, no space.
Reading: 25°F
